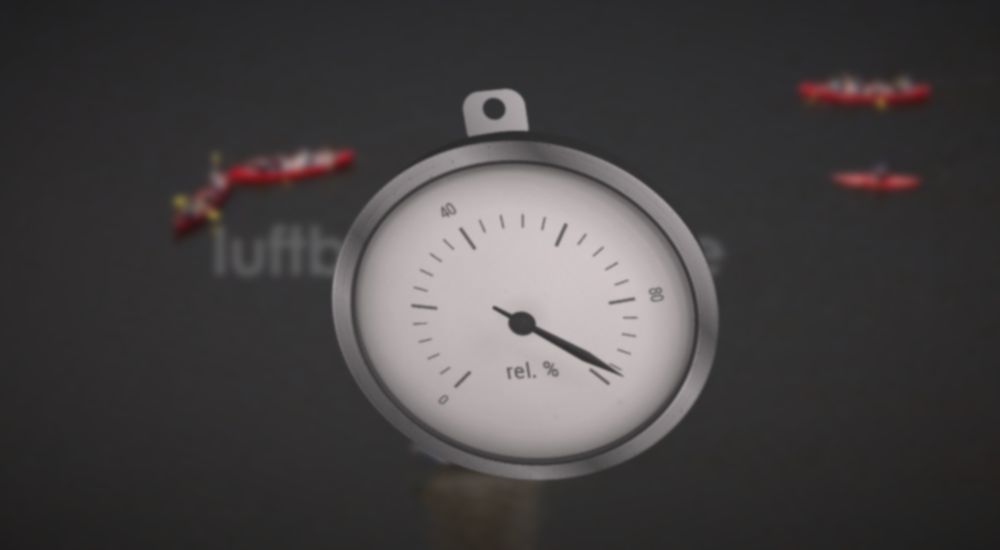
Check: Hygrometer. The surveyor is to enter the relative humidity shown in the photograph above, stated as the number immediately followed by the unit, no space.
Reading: 96%
